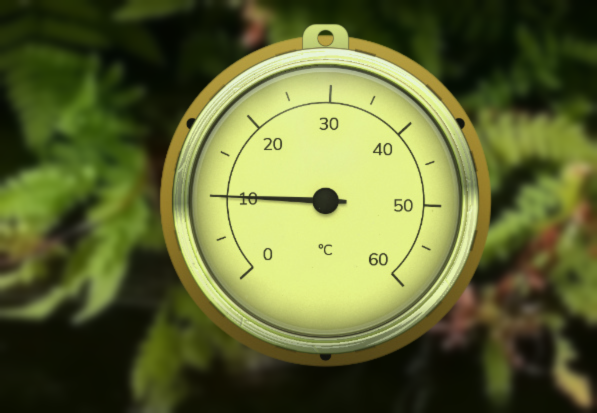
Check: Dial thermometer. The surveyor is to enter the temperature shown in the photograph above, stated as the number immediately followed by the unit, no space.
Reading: 10°C
